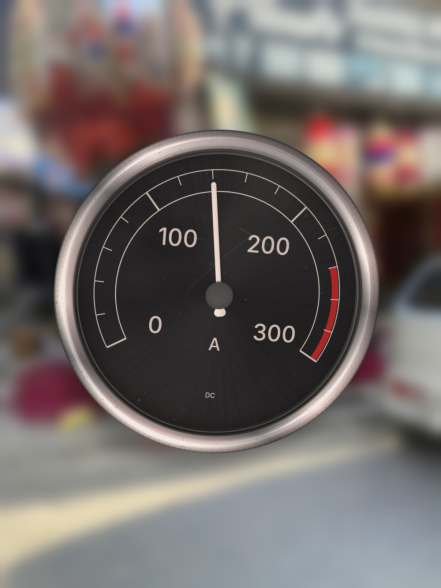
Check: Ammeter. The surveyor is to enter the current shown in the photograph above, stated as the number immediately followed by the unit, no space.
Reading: 140A
